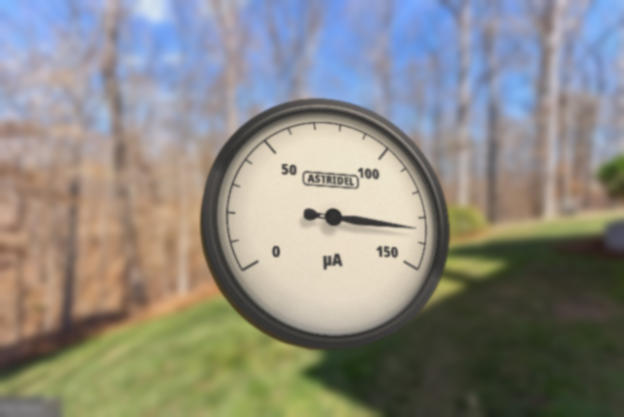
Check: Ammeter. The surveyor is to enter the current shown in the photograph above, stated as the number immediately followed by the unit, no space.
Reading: 135µA
